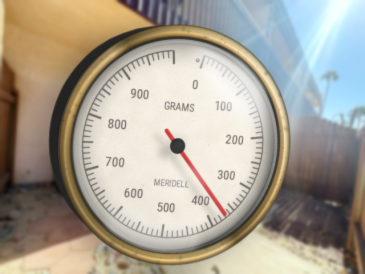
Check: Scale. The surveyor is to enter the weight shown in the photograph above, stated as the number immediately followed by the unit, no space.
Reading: 370g
